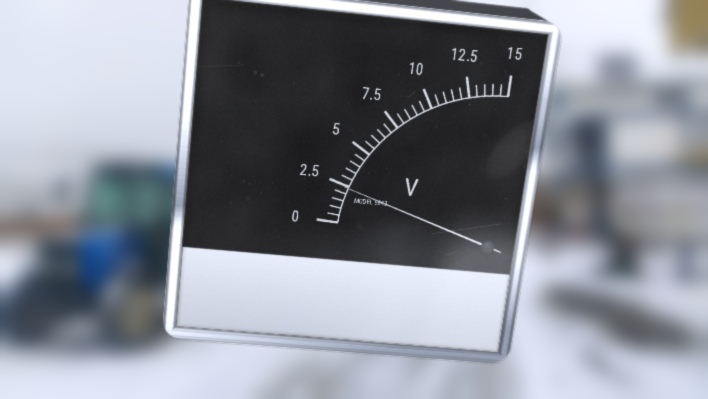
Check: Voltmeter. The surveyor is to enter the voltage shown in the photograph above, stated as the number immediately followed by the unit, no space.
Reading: 2.5V
